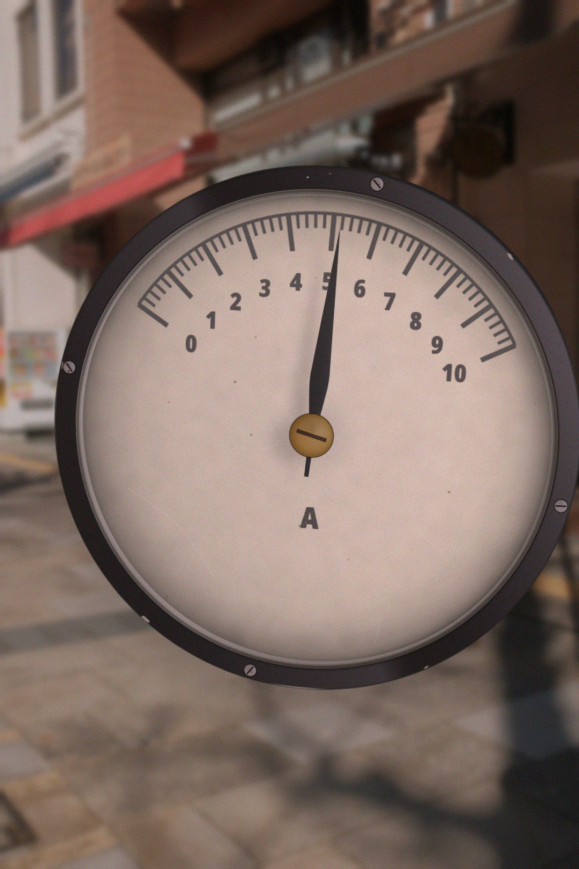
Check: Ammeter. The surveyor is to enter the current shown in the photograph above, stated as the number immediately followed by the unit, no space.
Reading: 5.2A
